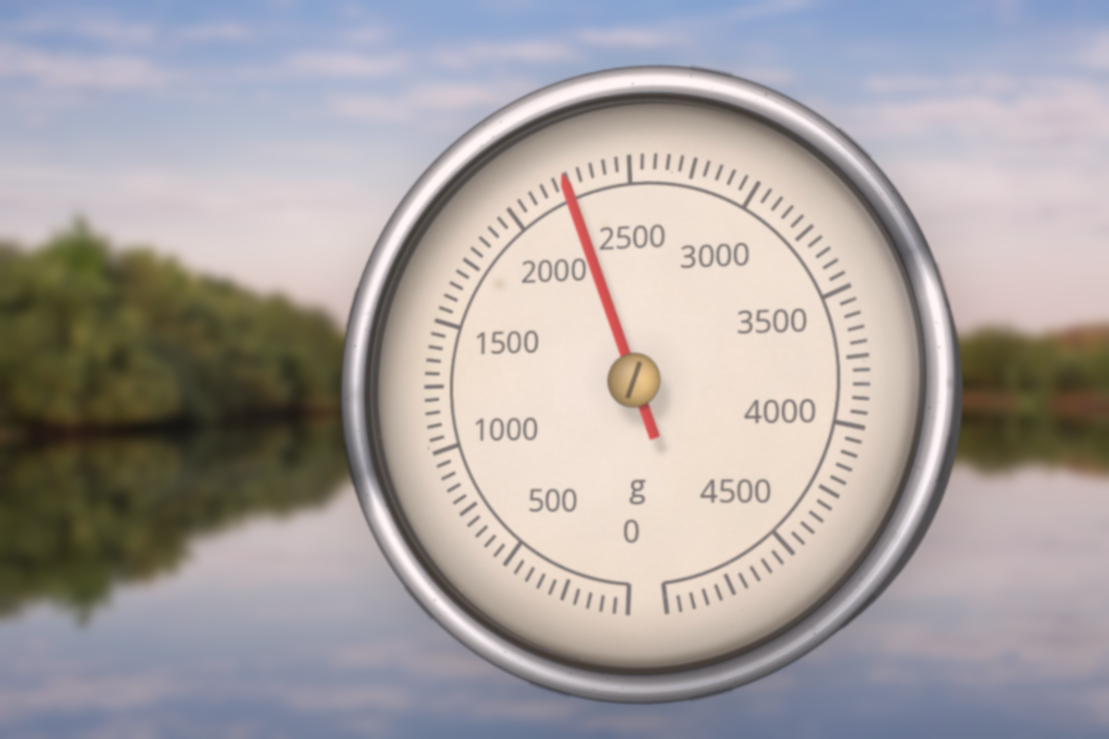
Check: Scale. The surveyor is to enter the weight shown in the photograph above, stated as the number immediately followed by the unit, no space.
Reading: 2250g
